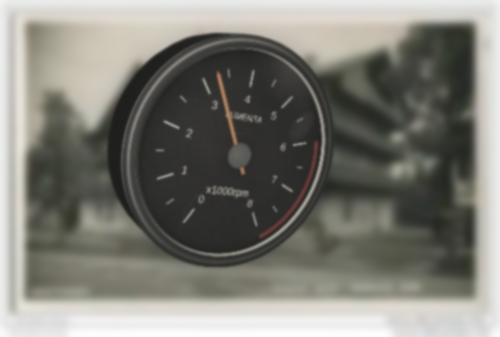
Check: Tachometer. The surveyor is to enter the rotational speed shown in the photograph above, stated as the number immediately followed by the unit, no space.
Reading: 3250rpm
